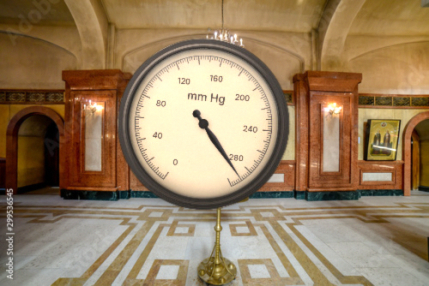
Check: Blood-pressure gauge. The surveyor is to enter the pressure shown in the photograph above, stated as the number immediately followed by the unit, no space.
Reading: 290mmHg
